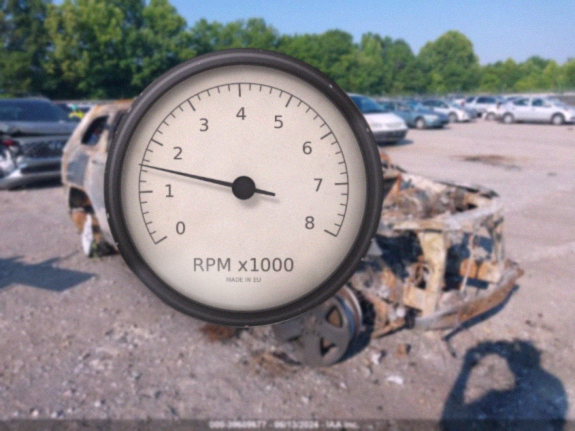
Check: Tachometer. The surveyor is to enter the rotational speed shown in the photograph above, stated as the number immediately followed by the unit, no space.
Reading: 1500rpm
